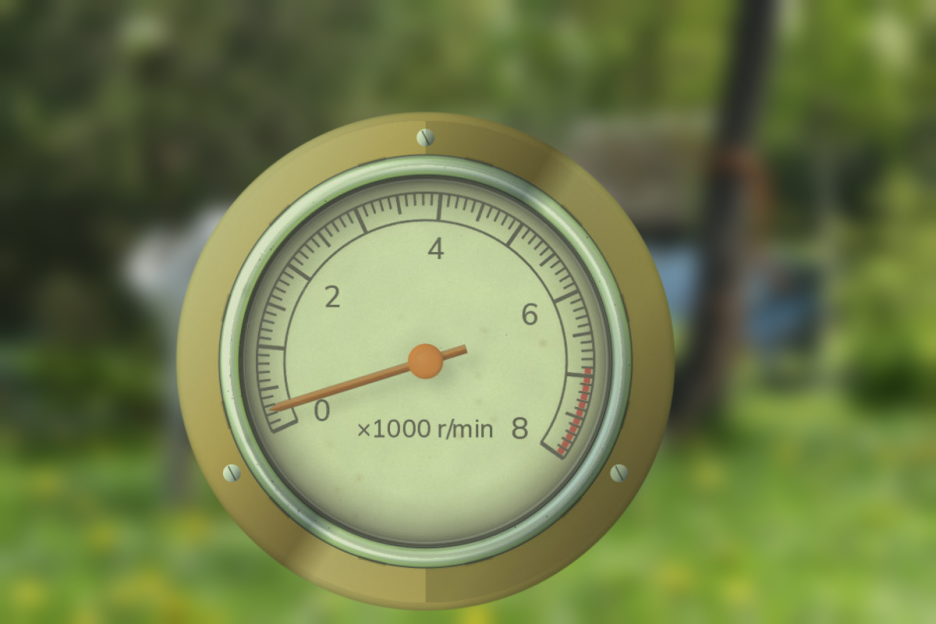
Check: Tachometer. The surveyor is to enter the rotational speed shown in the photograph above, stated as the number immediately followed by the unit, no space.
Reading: 250rpm
